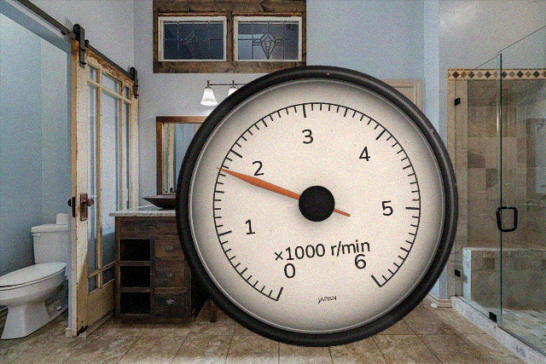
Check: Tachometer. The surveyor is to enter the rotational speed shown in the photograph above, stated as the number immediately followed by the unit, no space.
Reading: 1750rpm
